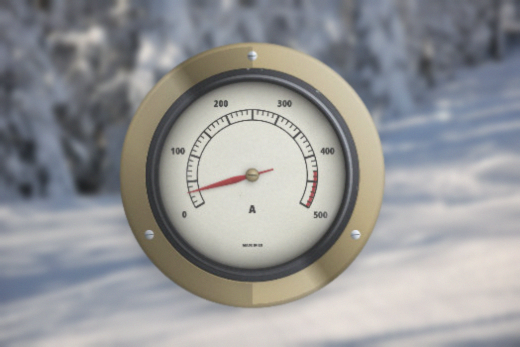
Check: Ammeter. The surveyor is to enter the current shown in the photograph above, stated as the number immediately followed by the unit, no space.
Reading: 30A
